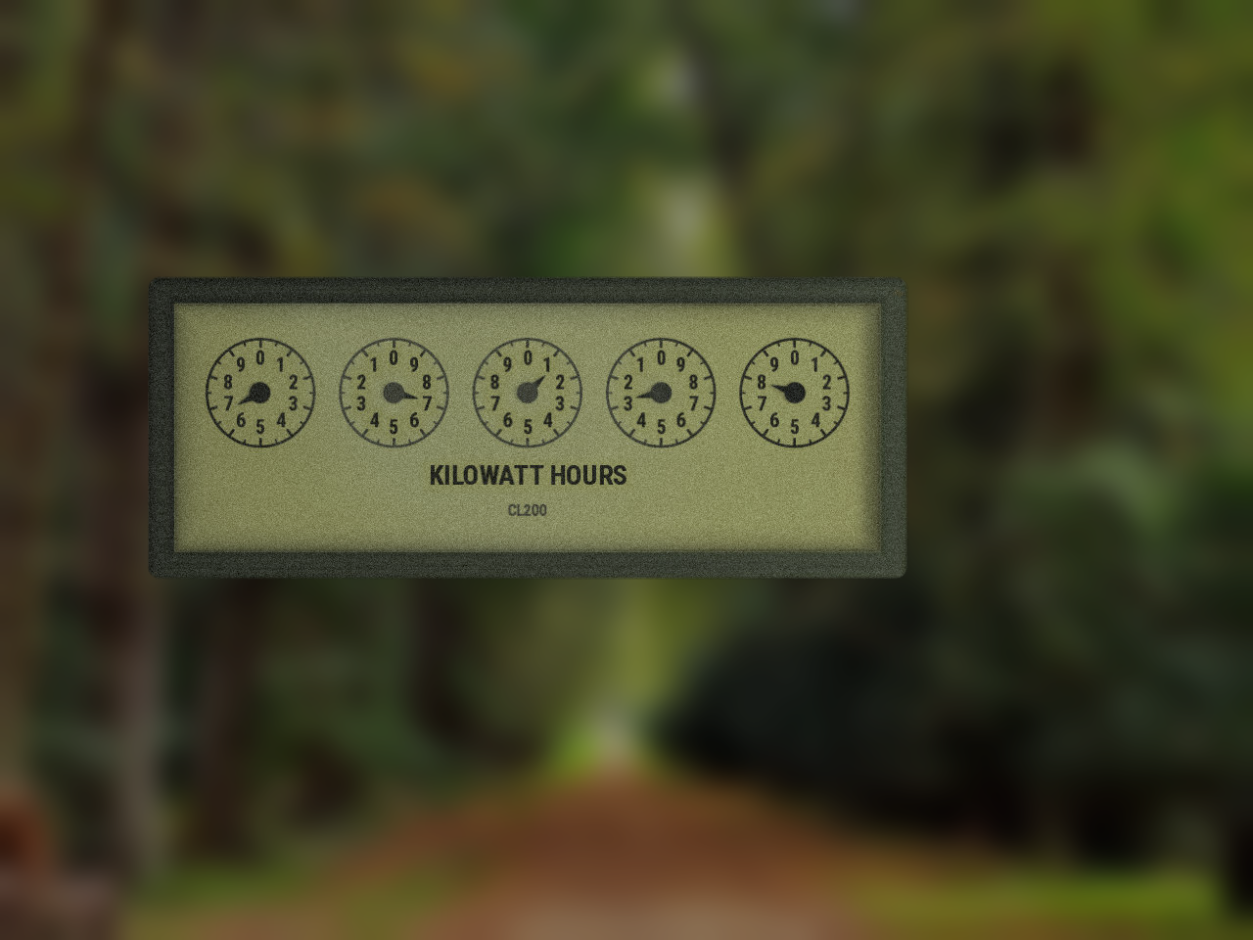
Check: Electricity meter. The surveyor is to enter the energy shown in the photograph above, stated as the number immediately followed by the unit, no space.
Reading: 67128kWh
